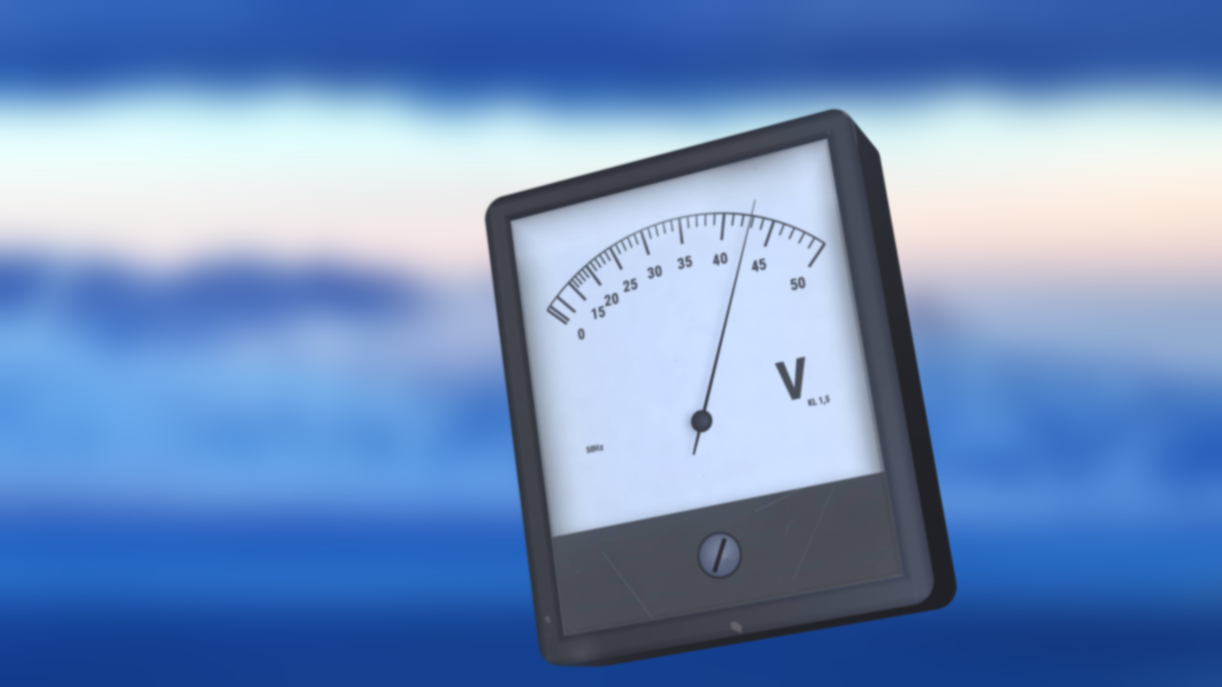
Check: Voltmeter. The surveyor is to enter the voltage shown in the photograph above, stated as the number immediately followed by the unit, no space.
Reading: 43V
